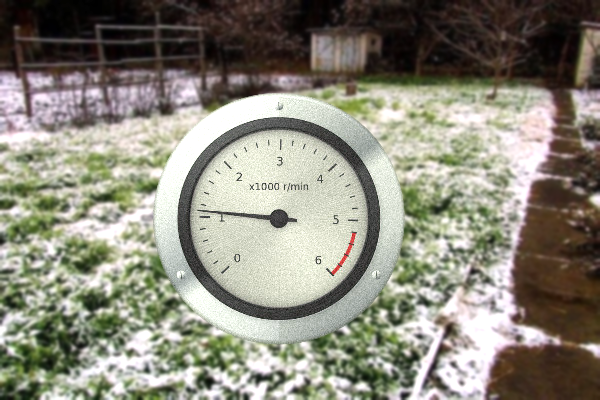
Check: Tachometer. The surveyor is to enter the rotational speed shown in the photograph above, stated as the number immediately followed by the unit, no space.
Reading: 1100rpm
